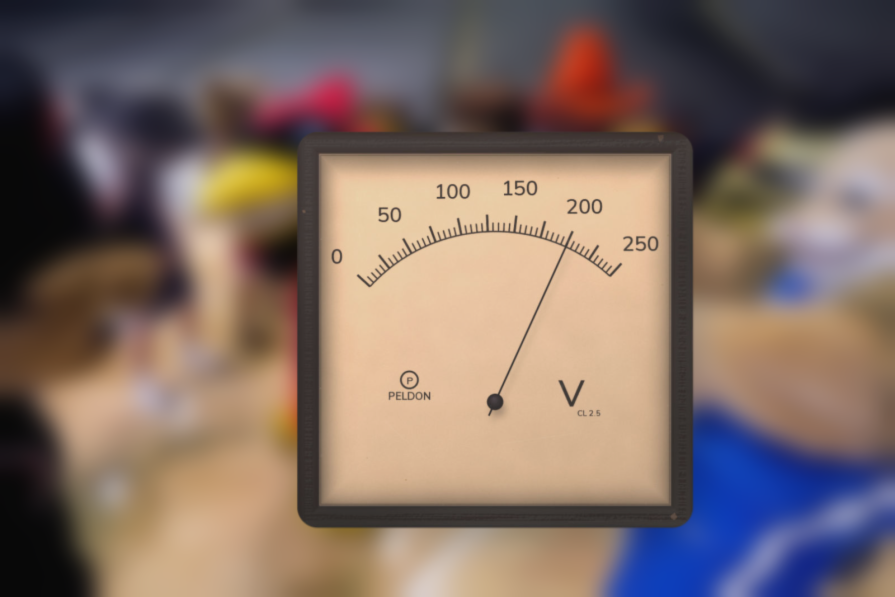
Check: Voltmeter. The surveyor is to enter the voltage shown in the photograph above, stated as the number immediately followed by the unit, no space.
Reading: 200V
